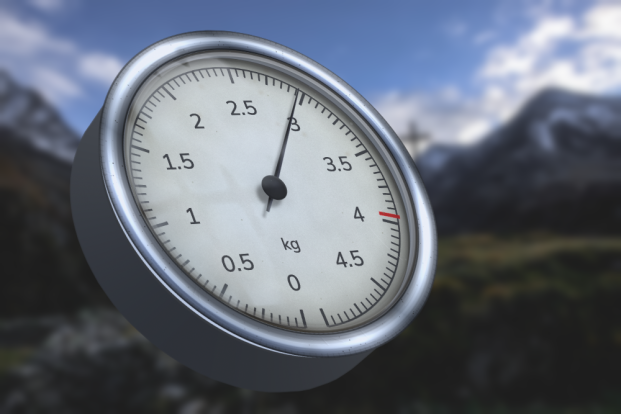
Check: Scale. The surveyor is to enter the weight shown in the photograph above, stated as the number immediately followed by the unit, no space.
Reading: 2.95kg
